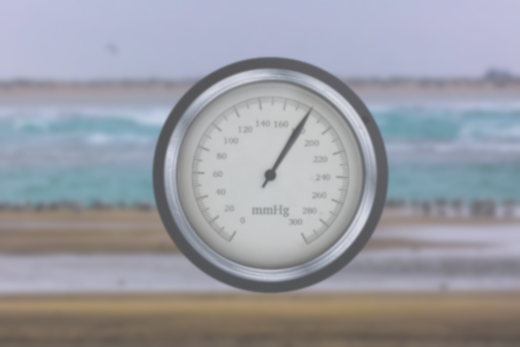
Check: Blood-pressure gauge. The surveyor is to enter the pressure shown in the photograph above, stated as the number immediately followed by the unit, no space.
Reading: 180mmHg
